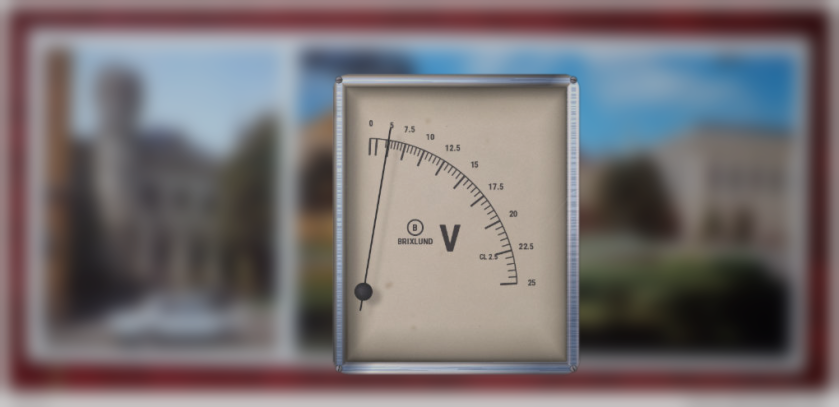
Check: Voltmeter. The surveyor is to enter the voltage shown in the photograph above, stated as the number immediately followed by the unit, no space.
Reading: 5V
